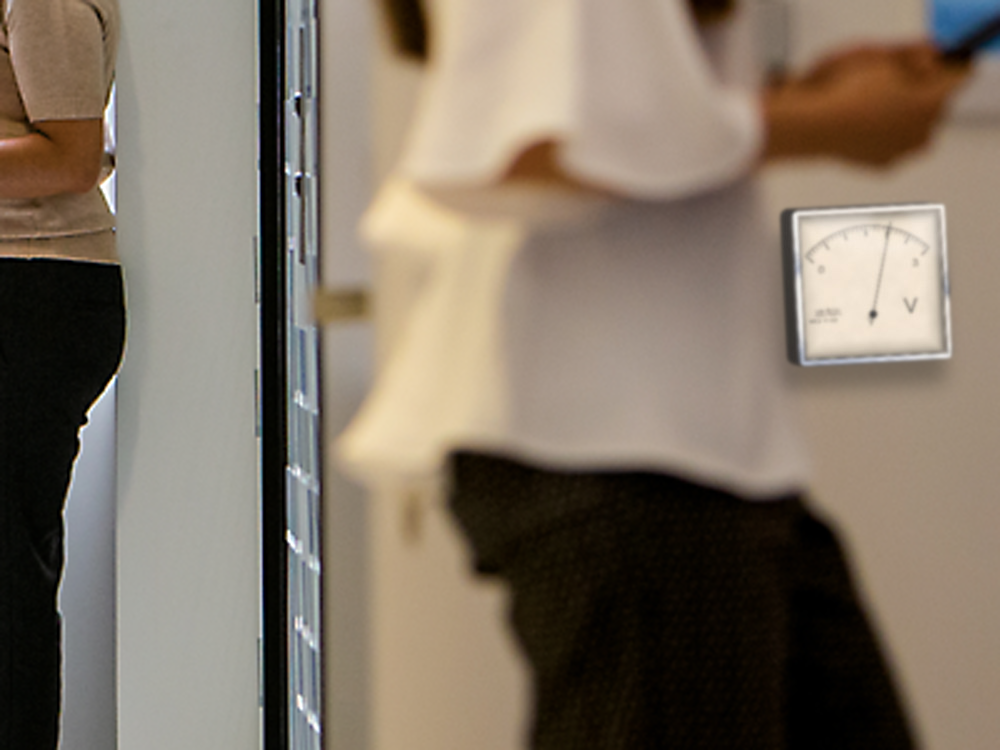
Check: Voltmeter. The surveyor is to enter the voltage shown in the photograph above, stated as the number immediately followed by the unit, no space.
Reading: 2V
